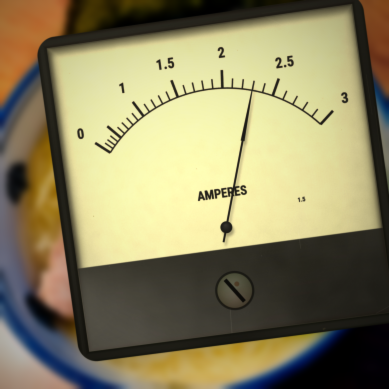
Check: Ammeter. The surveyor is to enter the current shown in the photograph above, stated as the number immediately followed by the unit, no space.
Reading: 2.3A
